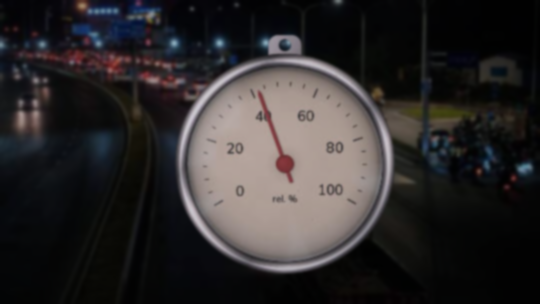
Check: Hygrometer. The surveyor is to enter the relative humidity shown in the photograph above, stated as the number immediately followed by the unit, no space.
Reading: 42%
